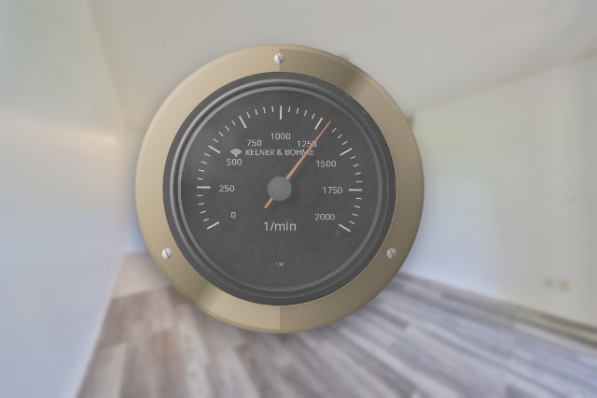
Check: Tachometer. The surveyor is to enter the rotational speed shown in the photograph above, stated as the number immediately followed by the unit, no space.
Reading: 1300rpm
